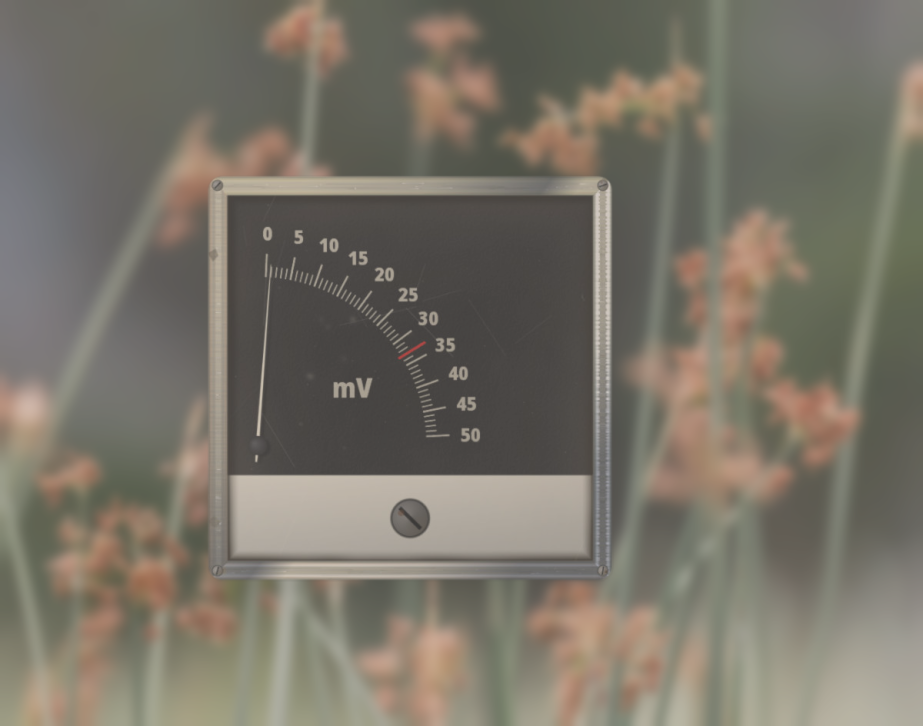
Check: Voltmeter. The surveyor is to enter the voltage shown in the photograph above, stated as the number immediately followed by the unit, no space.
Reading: 1mV
